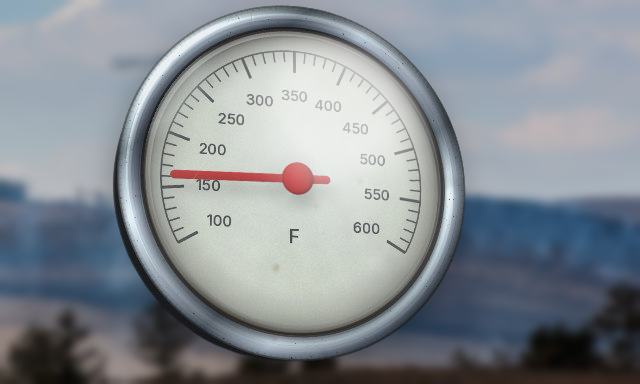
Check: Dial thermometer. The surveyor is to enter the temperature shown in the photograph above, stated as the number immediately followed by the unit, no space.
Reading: 160°F
